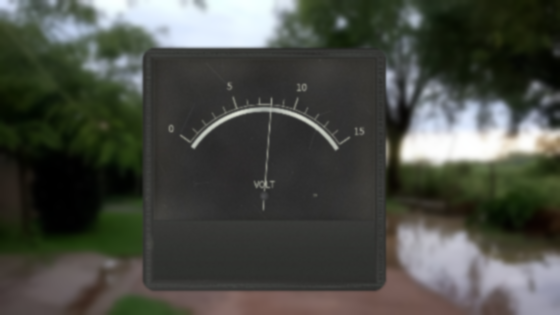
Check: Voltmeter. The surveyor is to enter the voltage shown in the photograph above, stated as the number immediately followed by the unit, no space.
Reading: 8V
